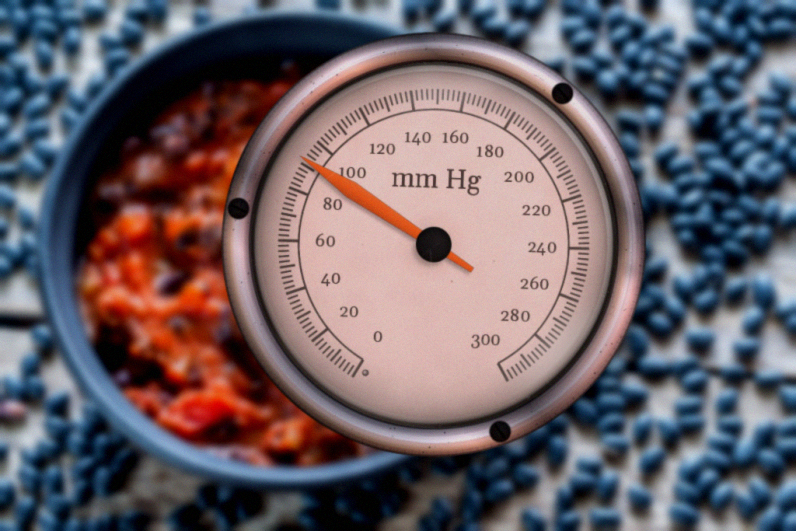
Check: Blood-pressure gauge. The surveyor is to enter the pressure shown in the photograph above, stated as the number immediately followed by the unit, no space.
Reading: 92mmHg
